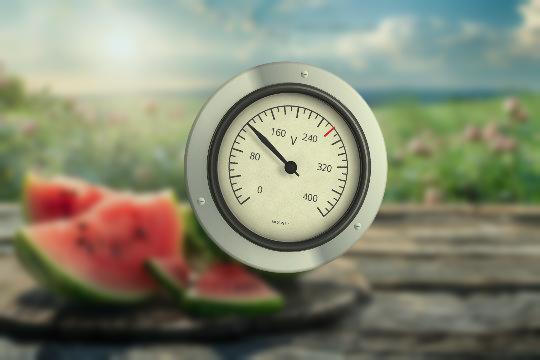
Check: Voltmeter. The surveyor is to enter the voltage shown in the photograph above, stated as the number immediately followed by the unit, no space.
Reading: 120V
